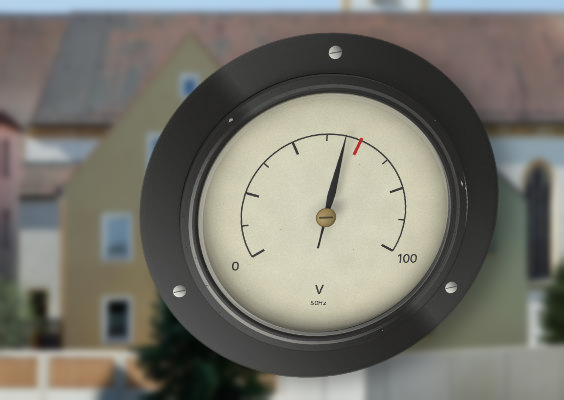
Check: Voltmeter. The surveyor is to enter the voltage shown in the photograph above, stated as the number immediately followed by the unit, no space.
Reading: 55V
